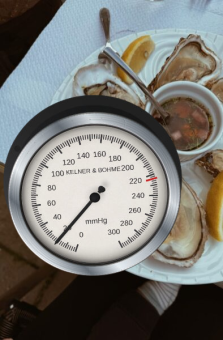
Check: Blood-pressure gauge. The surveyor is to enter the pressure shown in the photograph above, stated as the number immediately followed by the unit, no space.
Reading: 20mmHg
